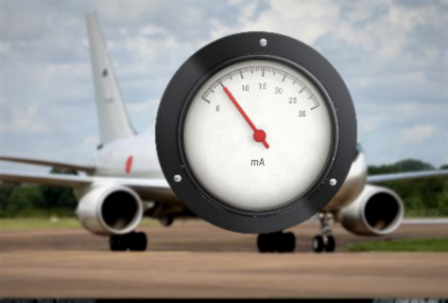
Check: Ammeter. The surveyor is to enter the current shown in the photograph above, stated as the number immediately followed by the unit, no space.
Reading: 5mA
